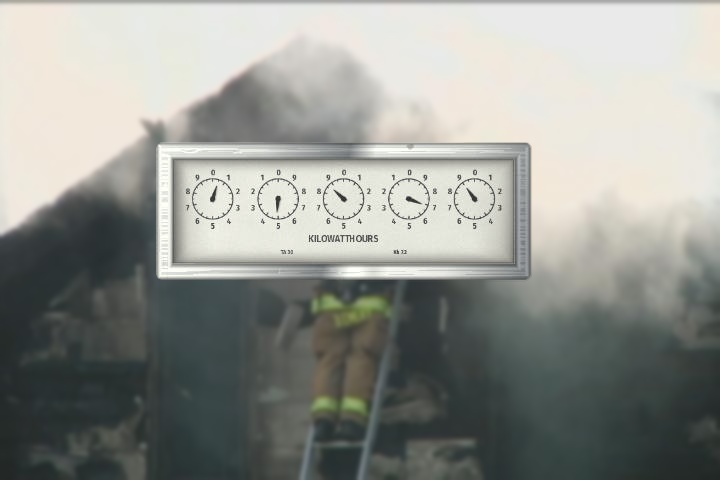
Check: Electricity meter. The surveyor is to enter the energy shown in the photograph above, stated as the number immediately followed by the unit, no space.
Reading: 4869kWh
